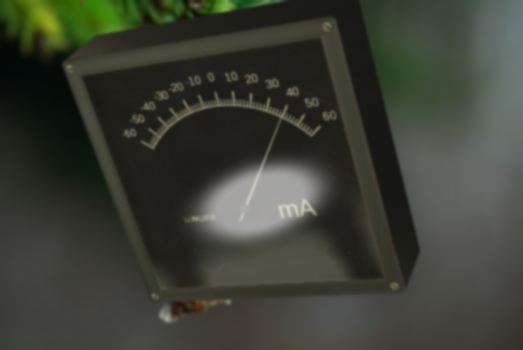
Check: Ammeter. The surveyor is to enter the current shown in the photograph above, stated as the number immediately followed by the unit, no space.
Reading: 40mA
